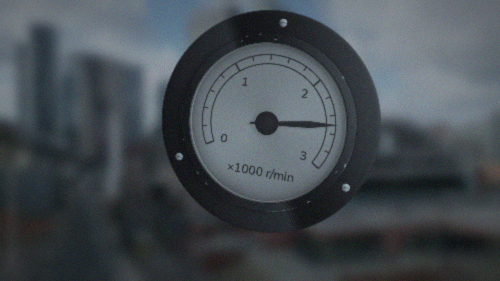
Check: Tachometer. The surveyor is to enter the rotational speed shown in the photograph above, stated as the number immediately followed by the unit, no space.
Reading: 2500rpm
